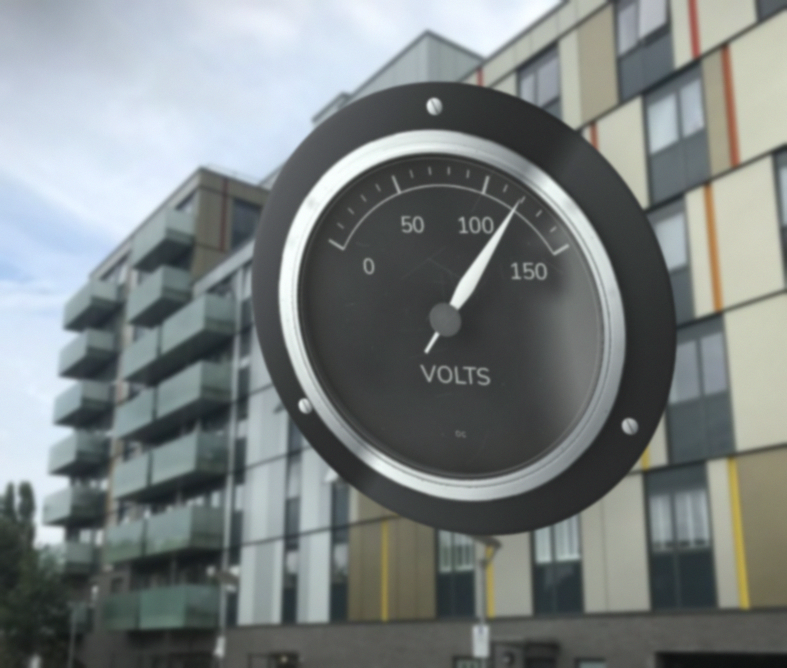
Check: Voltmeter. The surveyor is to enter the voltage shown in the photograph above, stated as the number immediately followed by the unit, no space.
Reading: 120V
